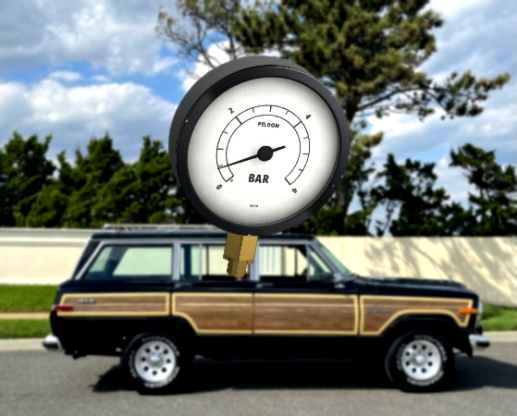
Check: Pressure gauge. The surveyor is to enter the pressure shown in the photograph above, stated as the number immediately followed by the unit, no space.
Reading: 0.5bar
